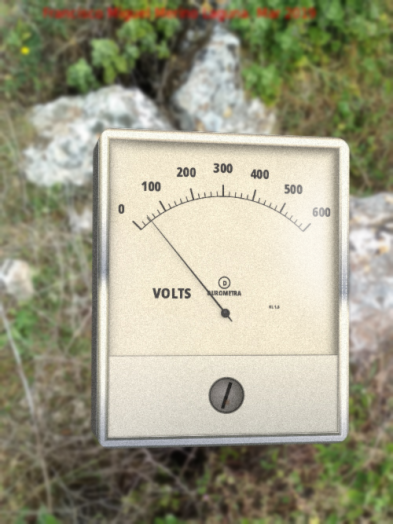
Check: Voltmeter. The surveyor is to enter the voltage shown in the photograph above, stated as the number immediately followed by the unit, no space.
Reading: 40V
